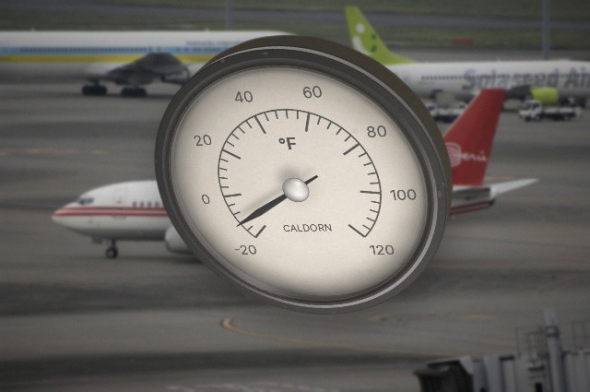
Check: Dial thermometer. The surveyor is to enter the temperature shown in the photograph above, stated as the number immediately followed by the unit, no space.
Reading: -12°F
